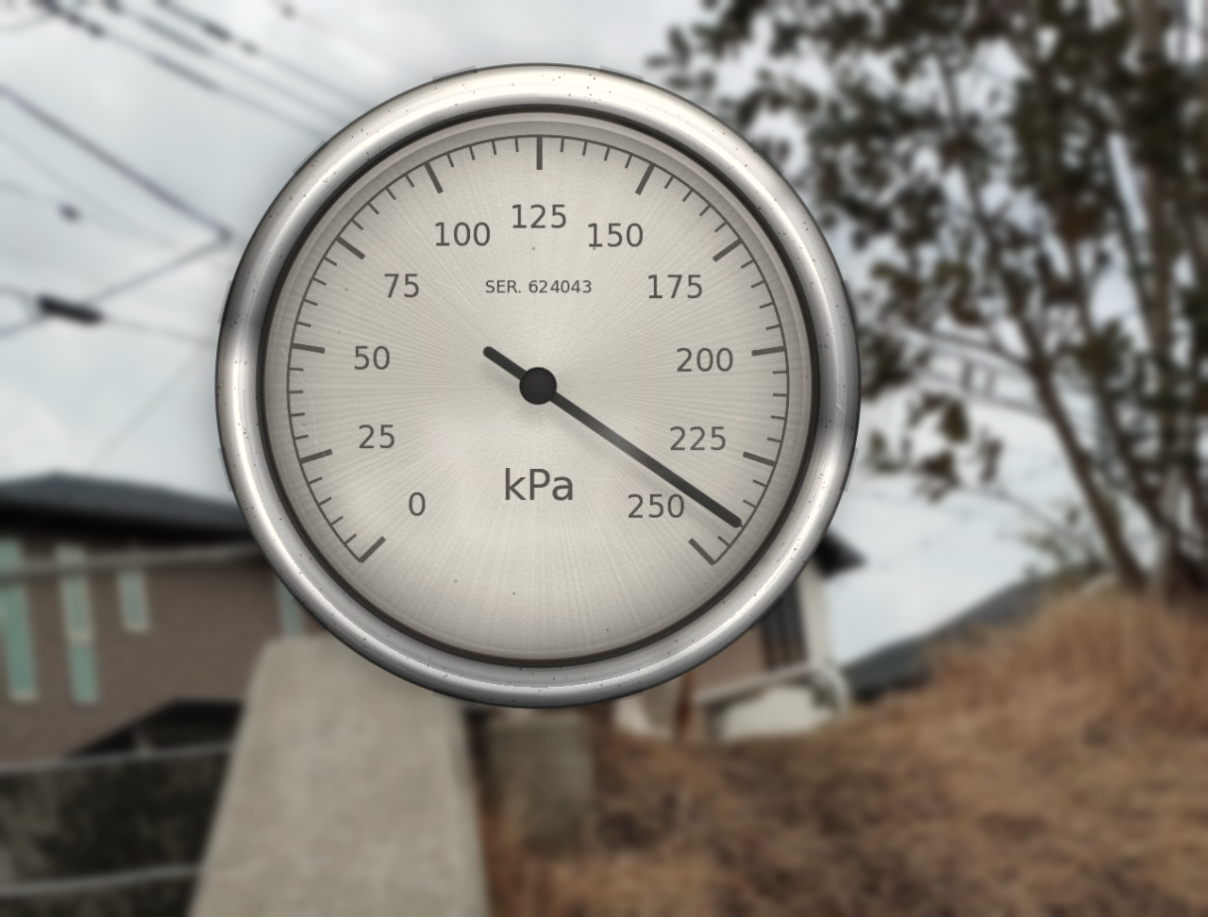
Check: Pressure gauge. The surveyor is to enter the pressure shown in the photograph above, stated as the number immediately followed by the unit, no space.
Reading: 240kPa
